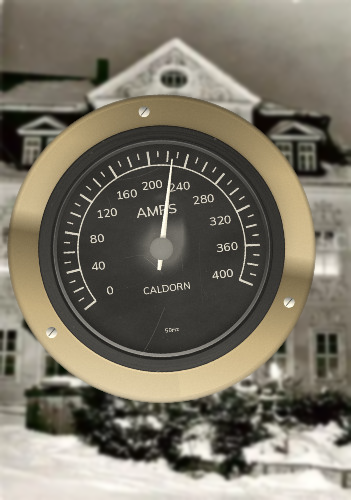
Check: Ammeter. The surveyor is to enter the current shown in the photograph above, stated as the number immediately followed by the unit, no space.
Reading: 225A
